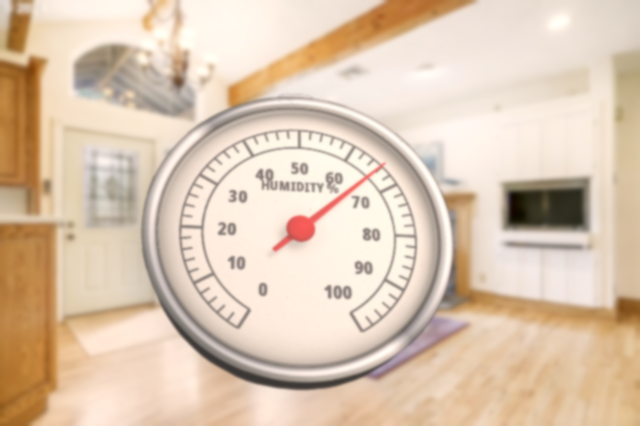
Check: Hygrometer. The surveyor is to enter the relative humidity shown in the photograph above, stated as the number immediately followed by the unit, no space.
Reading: 66%
